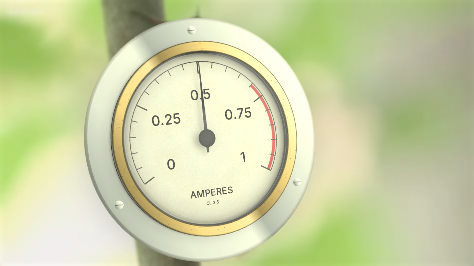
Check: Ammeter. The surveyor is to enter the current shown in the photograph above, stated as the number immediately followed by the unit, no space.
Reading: 0.5A
